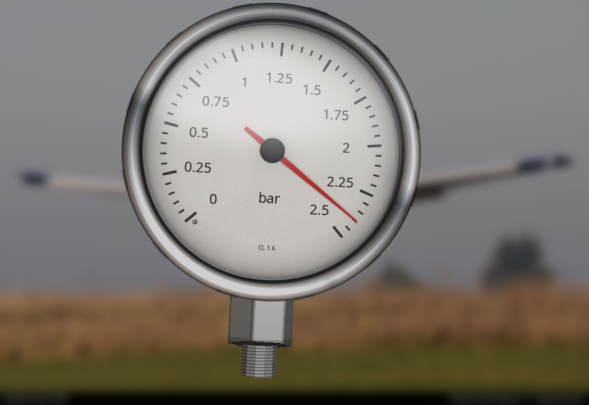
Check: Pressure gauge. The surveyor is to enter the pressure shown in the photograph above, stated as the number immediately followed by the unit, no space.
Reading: 2.4bar
